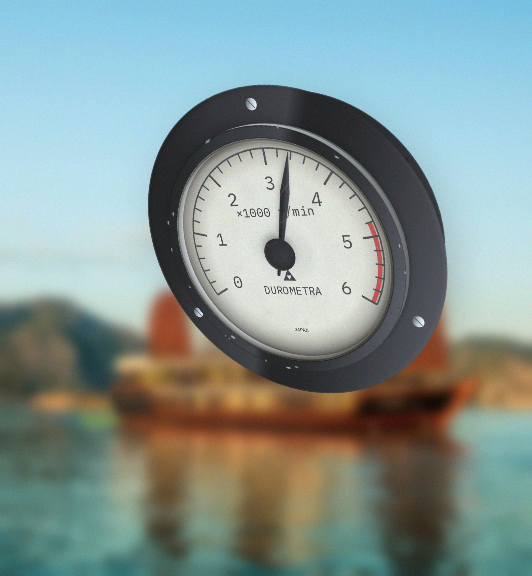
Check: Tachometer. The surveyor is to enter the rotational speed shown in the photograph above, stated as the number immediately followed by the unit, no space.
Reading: 3400rpm
